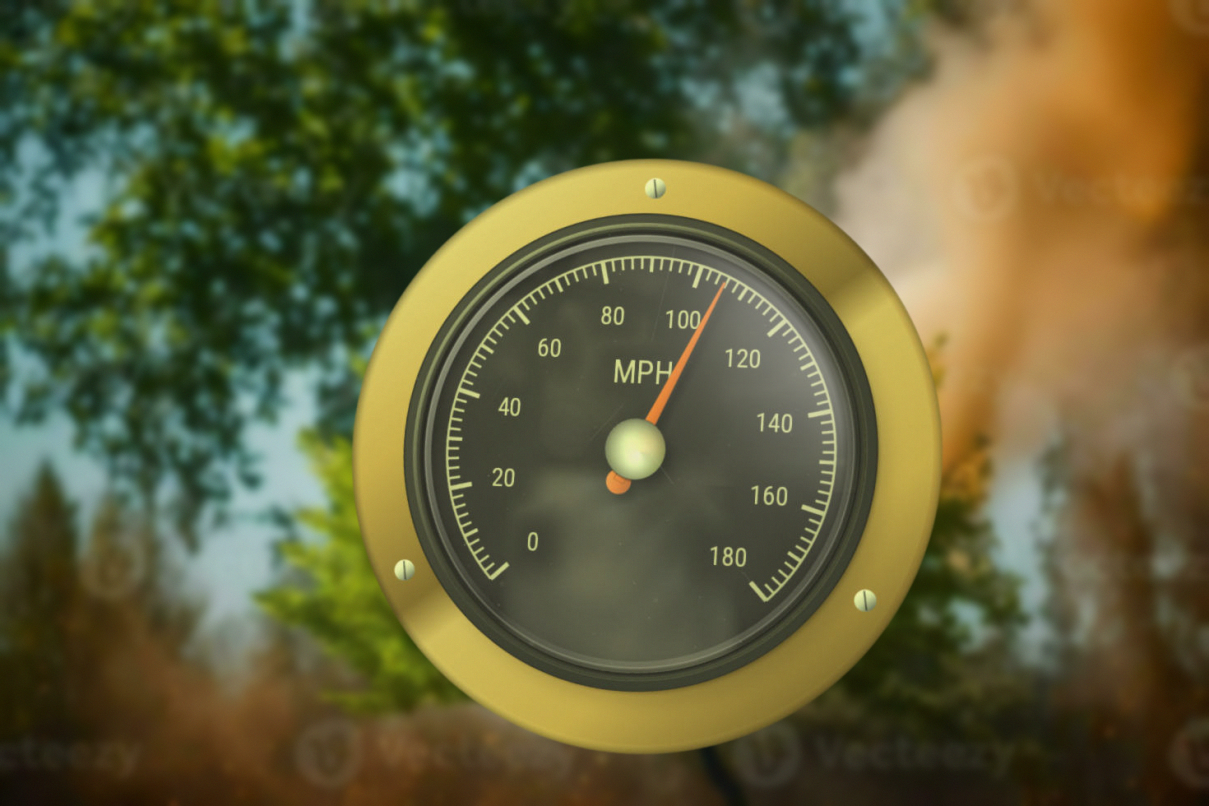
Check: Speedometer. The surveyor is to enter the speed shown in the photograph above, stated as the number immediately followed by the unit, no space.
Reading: 106mph
